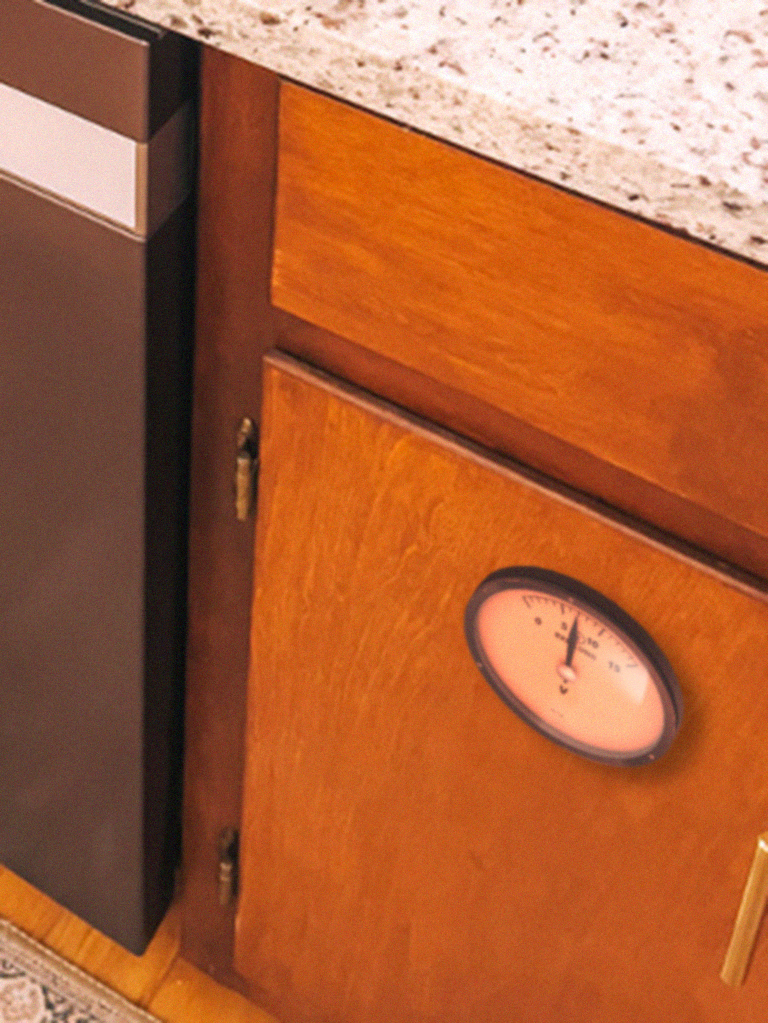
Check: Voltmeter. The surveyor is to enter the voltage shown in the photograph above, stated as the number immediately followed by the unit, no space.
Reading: 7V
